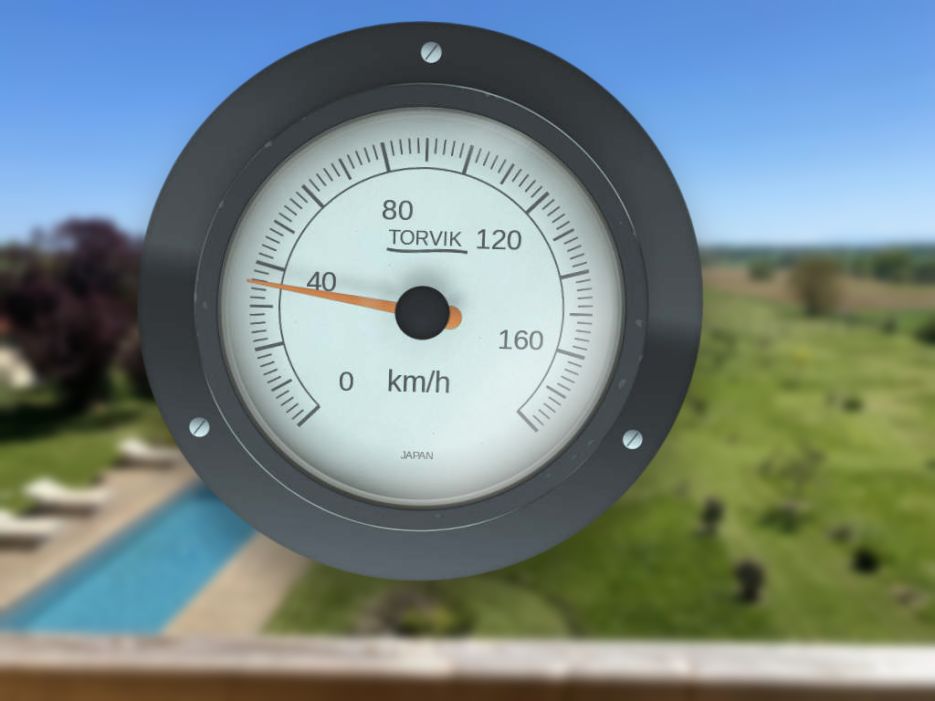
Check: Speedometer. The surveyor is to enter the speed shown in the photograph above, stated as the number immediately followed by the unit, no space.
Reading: 36km/h
